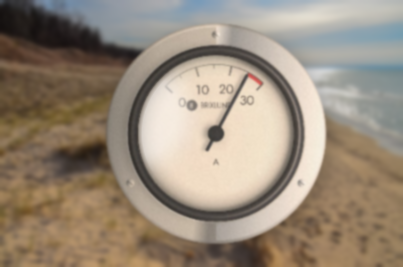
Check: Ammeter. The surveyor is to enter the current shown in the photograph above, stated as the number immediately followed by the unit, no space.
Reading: 25A
